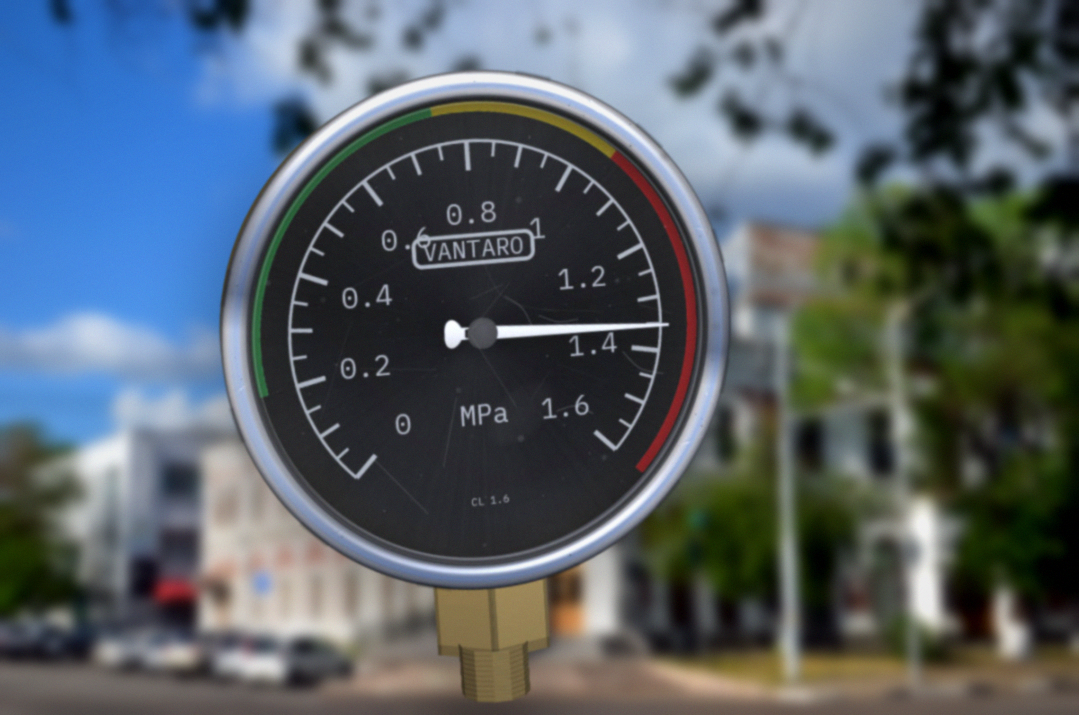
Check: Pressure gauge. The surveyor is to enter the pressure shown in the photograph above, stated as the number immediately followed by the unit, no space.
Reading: 1.35MPa
